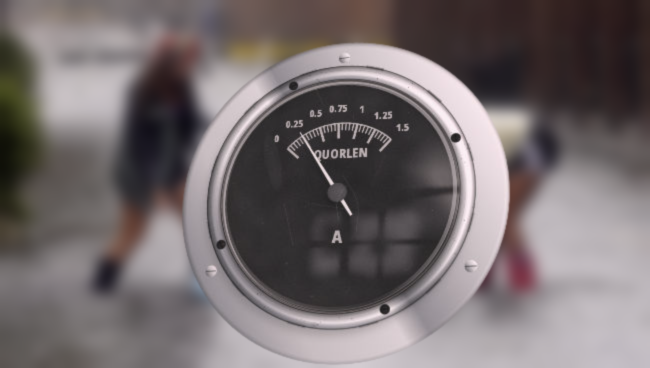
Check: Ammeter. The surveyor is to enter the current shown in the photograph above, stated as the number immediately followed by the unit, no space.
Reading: 0.25A
